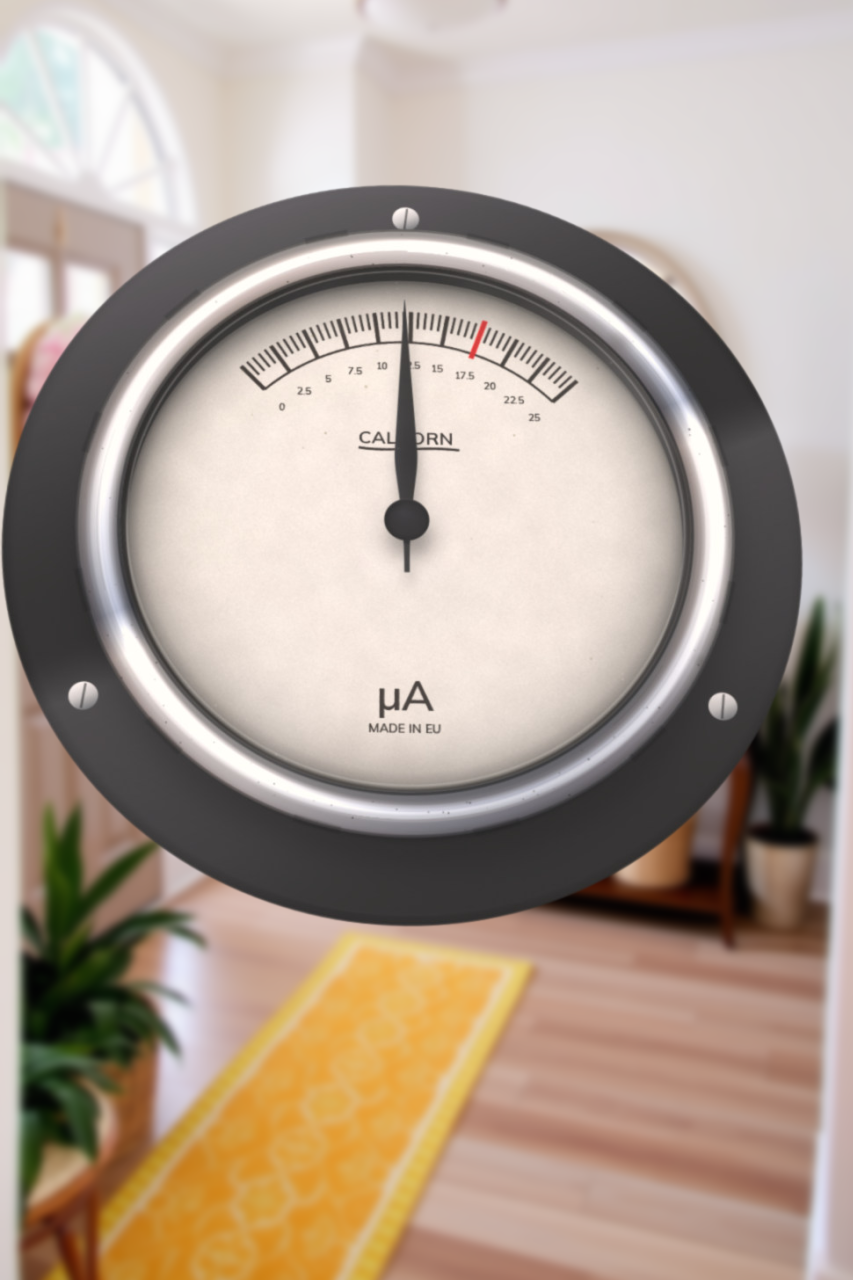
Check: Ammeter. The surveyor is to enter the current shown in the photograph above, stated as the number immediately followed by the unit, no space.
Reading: 12µA
